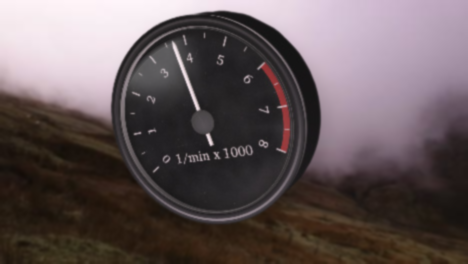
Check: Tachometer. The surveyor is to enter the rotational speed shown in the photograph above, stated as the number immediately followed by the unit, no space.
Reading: 3750rpm
